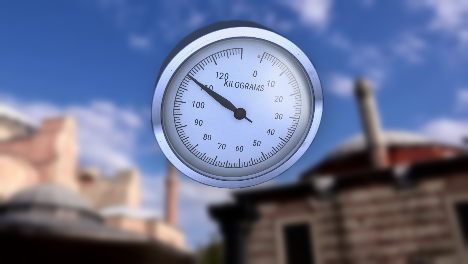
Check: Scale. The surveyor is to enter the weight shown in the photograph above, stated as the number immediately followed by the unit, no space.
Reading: 110kg
